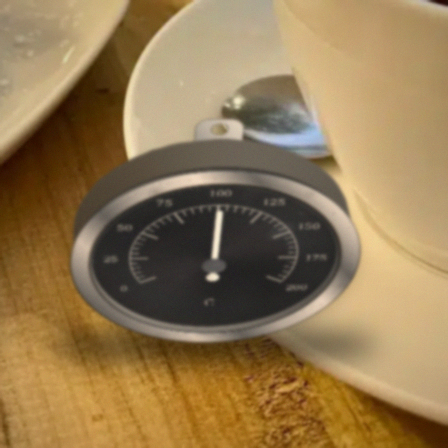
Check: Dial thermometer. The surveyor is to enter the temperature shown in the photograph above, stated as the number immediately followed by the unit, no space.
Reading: 100°C
